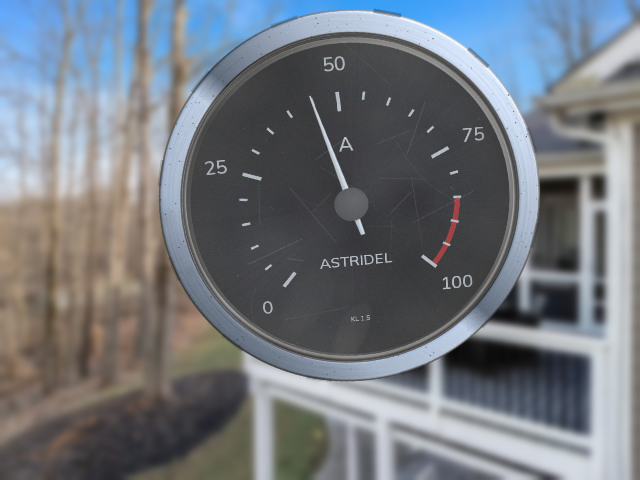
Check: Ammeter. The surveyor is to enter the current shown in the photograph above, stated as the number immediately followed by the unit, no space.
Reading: 45A
